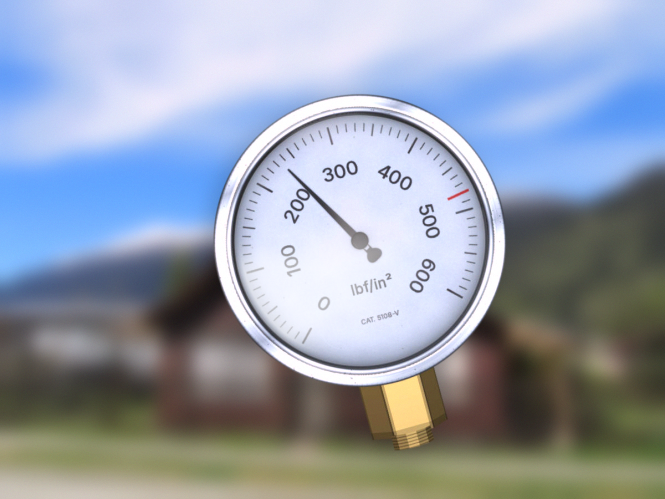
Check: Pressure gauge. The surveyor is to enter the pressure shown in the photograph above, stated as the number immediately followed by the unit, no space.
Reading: 235psi
